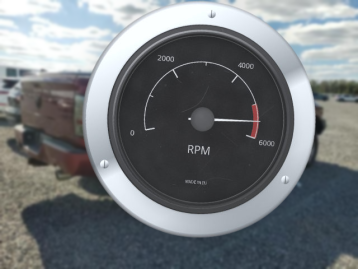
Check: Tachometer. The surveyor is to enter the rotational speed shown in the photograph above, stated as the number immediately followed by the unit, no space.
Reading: 5500rpm
